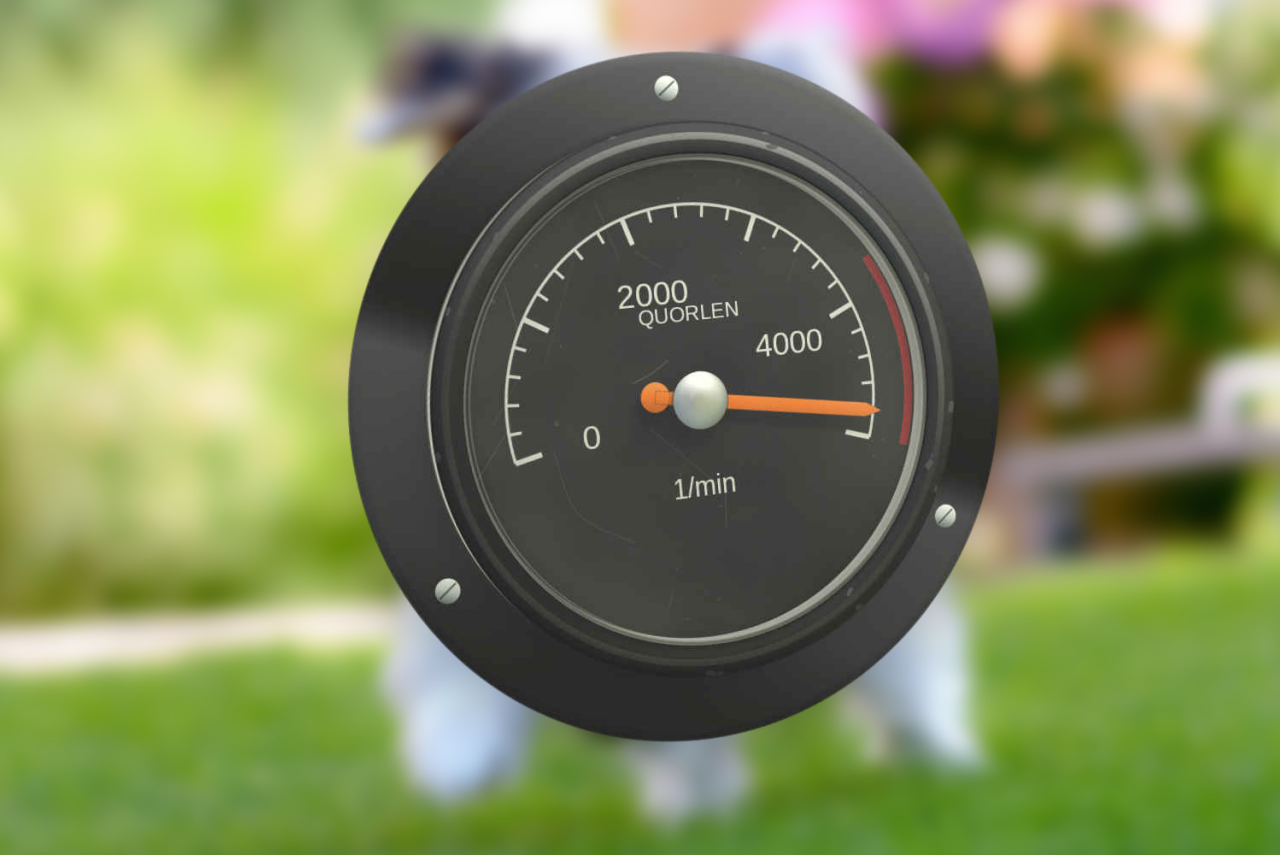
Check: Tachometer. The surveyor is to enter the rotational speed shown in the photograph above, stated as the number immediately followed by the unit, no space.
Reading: 4800rpm
